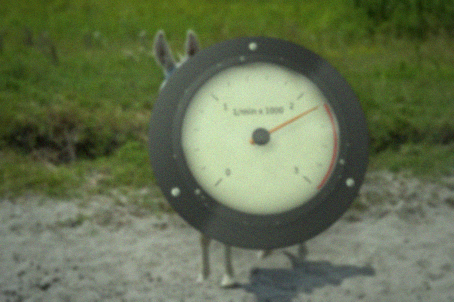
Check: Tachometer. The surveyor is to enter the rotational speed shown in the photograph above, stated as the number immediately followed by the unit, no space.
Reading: 2200rpm
